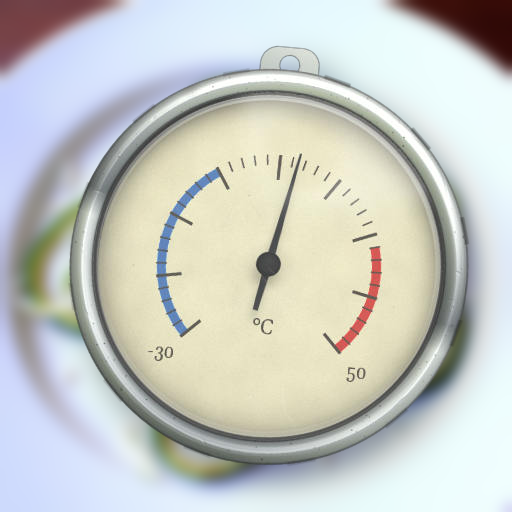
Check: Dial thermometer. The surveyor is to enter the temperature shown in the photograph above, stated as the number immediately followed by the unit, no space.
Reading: 13°C
